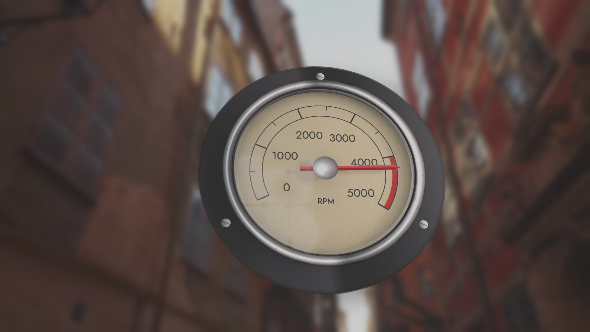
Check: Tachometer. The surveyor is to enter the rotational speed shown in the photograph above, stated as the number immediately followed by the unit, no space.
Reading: 4250rpm
